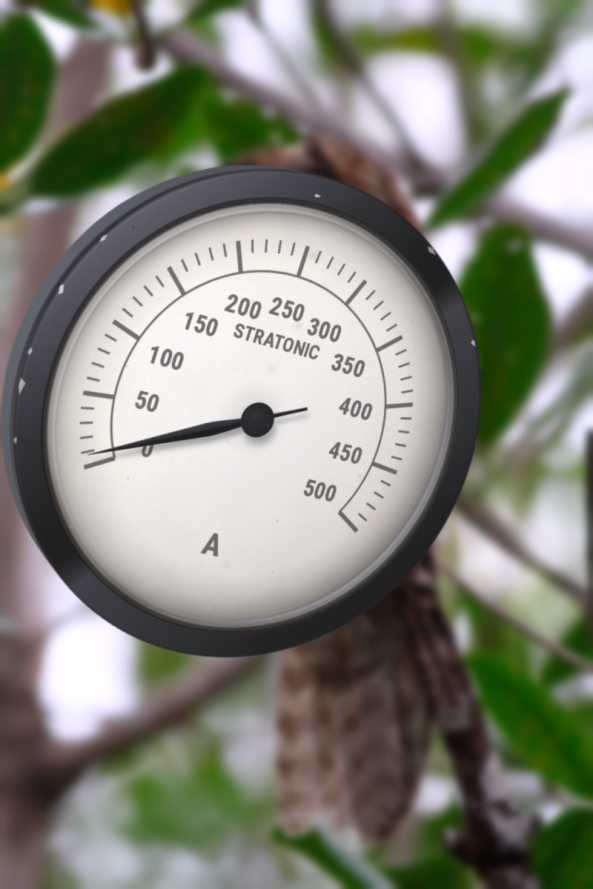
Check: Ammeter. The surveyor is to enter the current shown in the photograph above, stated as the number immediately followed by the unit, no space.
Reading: 10A
